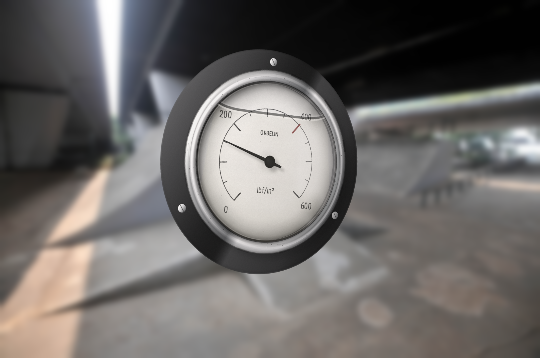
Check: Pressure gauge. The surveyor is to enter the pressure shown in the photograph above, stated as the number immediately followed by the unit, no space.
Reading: 150psi
